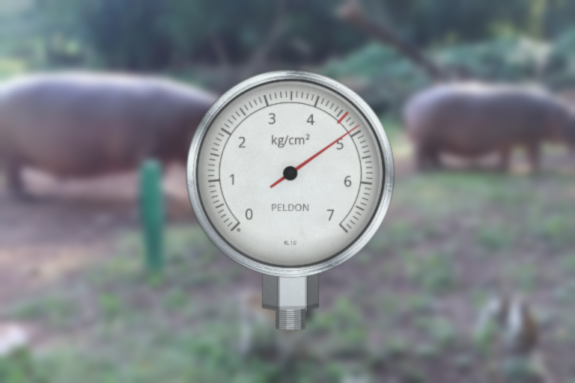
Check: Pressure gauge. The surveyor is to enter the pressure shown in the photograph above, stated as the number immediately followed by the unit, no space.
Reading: 4.9kg/cm²
